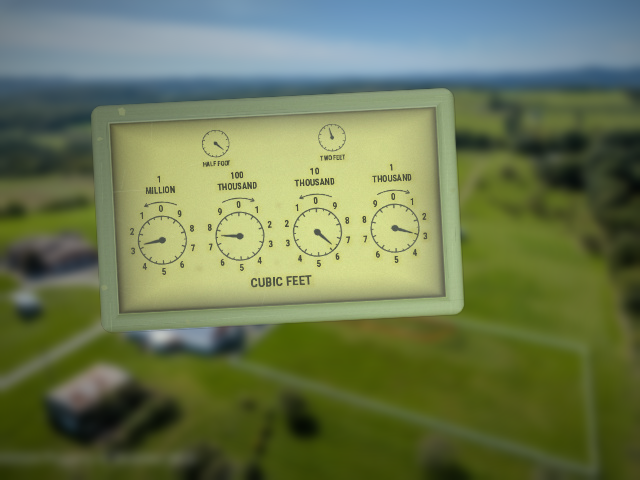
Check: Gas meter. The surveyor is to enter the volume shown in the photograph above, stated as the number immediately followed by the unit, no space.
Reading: 276300ft³
